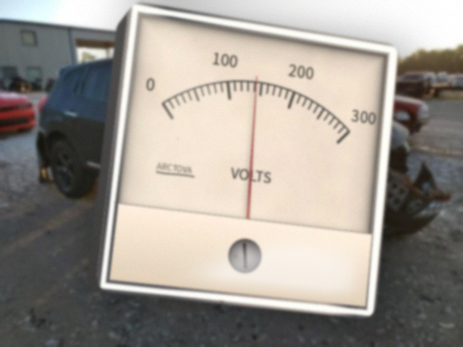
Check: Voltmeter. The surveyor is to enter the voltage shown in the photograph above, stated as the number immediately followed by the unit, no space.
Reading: 140V
